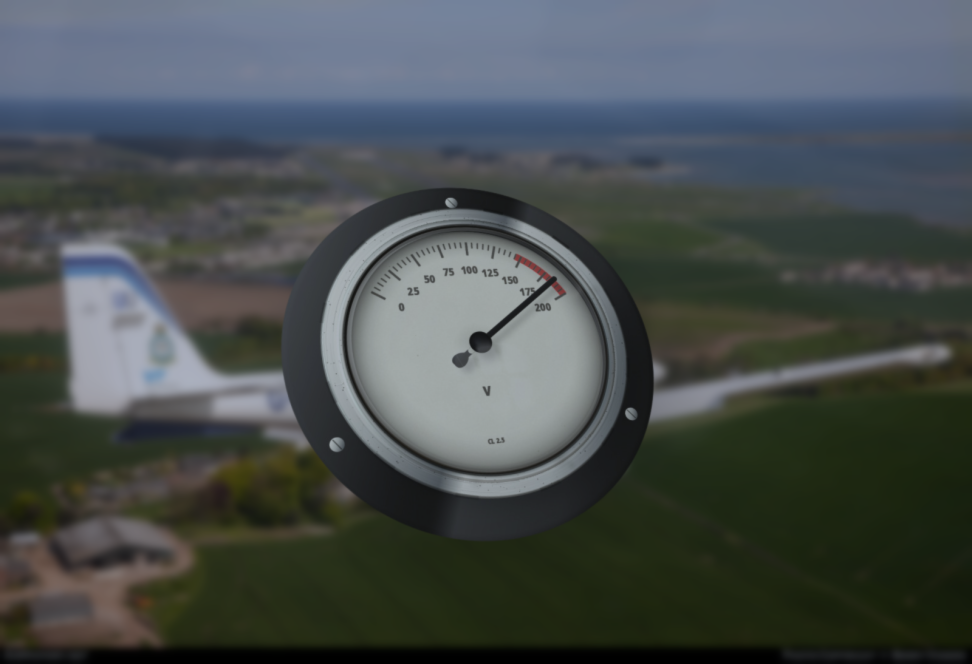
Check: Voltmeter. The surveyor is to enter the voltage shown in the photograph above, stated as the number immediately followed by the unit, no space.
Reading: 185V
